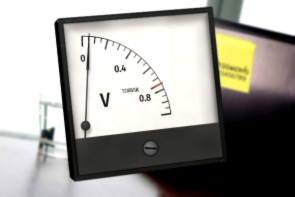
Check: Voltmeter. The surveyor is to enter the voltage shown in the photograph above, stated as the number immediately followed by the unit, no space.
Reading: 0.05V
